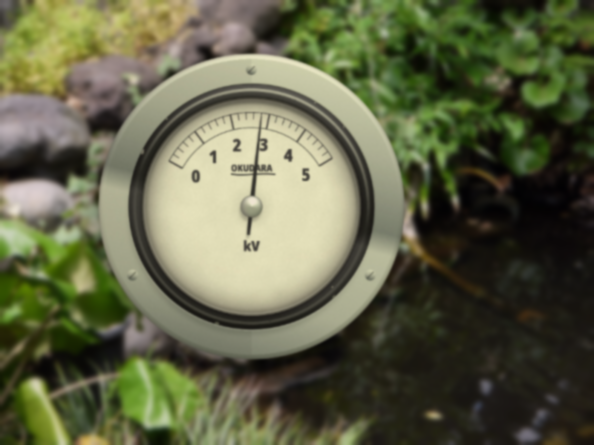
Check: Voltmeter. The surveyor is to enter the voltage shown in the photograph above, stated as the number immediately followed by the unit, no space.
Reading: 2.8kV
